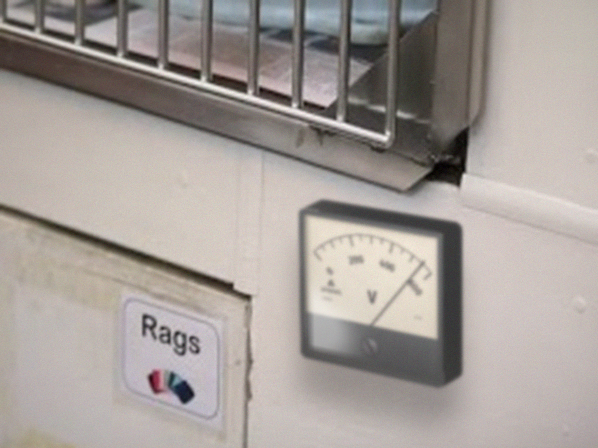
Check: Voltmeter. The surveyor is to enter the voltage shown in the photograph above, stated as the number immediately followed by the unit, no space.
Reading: 550V
